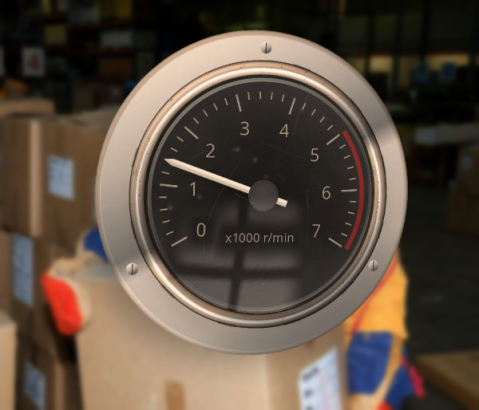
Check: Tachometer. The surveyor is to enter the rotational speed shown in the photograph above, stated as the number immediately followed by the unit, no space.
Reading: 1400rpm
